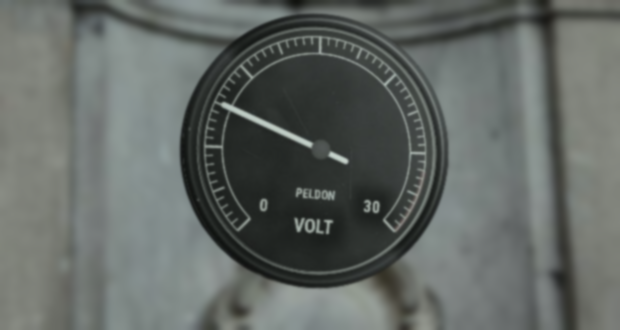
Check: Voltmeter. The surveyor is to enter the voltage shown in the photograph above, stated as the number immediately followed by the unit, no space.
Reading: 7.5V
